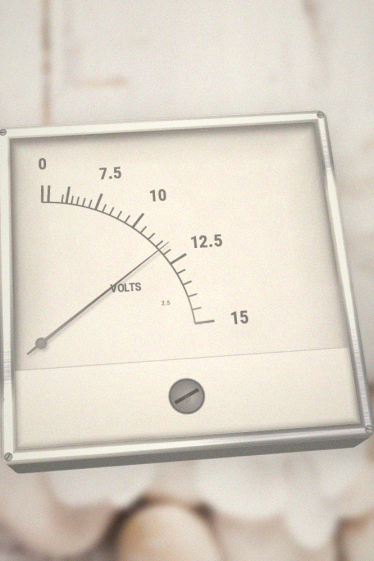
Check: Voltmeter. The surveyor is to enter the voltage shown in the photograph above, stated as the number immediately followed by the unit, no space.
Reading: 11.75V
